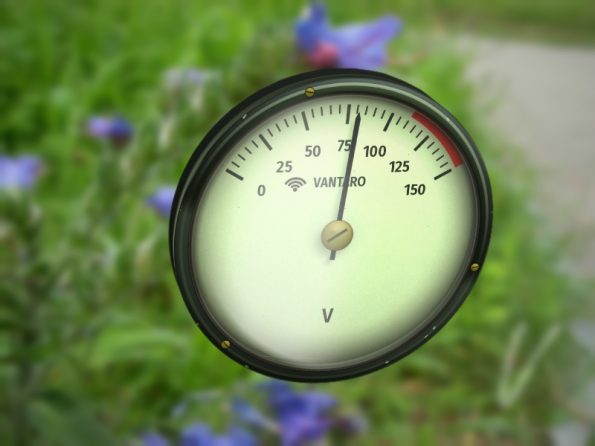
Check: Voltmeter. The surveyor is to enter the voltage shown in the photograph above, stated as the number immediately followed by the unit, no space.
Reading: 80V
